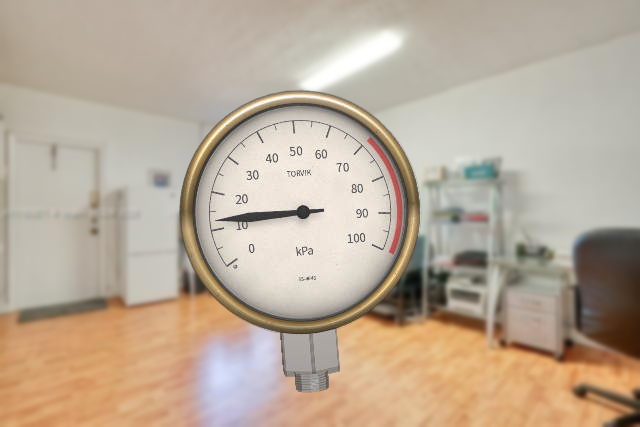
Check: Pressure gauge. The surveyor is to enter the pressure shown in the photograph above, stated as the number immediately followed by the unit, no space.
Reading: 12.5kPa
